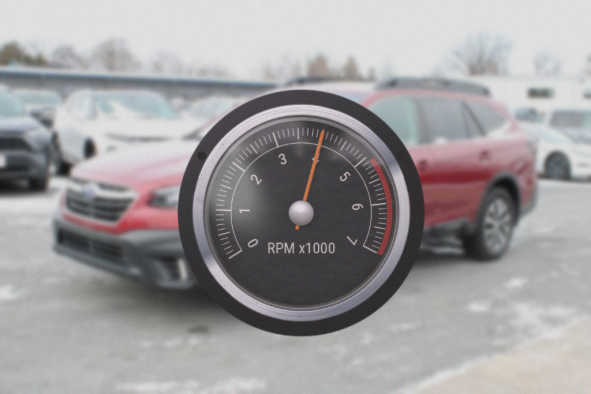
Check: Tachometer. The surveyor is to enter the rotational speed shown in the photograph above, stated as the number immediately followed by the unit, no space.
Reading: 4000rpm
